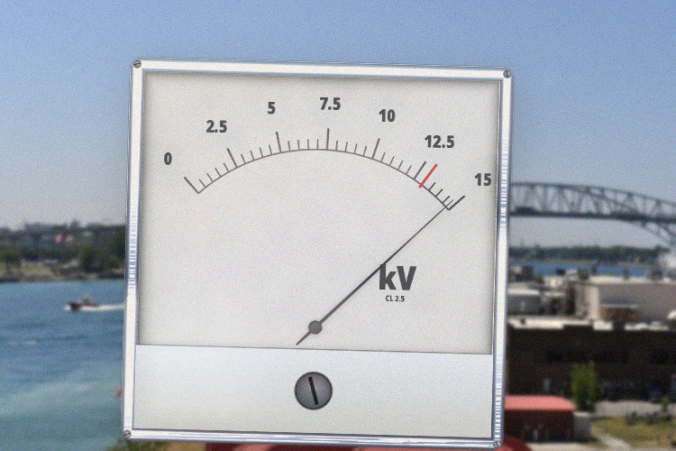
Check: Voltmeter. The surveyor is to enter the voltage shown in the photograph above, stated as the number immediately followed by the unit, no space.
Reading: 14.75kV
